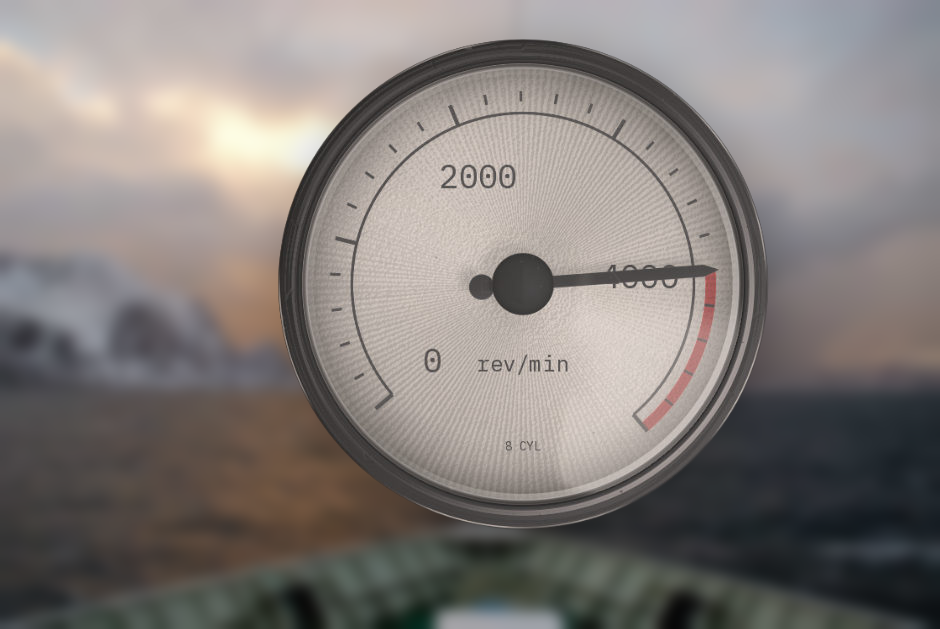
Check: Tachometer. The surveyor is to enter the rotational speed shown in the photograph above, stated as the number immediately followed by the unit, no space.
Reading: 4000rpm
